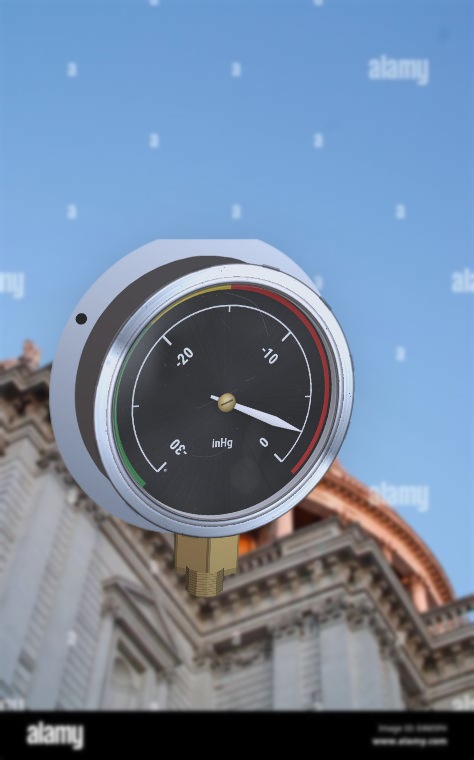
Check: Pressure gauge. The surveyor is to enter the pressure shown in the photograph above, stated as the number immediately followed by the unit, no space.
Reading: -2.5inHg
